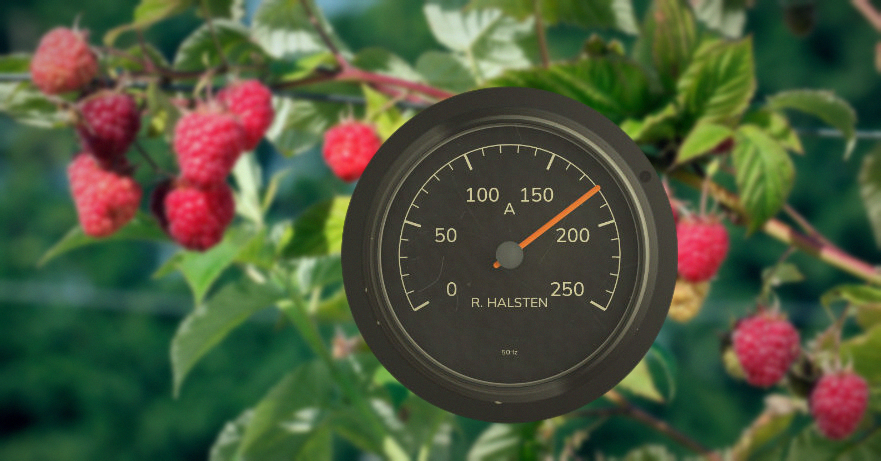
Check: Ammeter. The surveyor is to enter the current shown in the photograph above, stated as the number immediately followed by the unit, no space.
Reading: 180A
